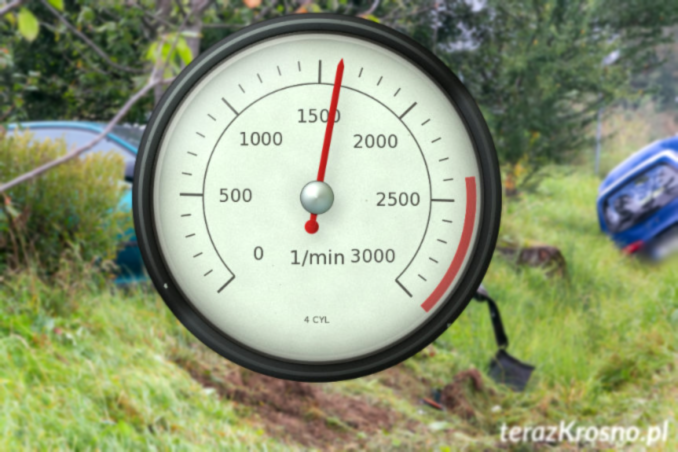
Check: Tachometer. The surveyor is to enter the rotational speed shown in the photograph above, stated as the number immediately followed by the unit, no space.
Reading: 1600rpm
